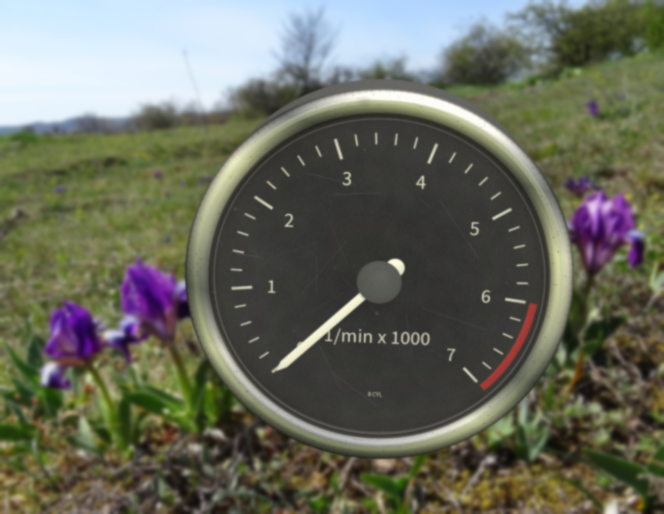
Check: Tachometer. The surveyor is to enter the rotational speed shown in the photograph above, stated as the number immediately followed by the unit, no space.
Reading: 0rpm
